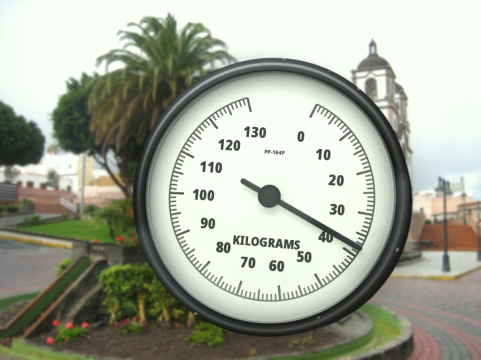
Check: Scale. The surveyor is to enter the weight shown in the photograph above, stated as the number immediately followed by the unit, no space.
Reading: 38kg
